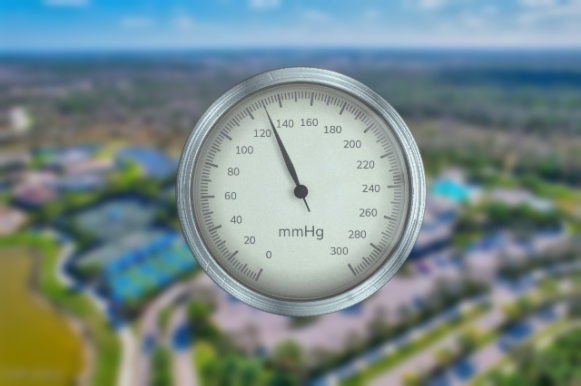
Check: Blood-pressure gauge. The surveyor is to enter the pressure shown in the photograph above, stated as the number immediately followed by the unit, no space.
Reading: 130mmHg
